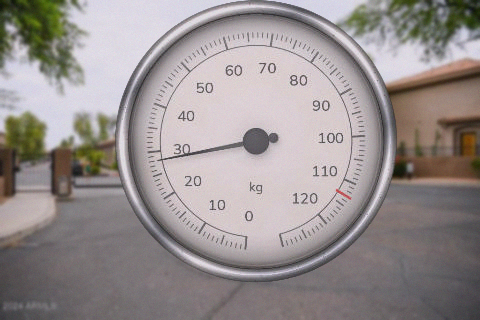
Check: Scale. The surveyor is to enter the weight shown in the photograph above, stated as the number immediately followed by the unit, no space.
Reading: 28kg
